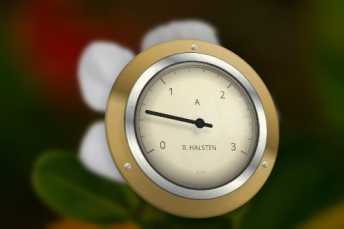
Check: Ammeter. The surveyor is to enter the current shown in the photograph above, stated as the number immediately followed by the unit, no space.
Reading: 0.5A
